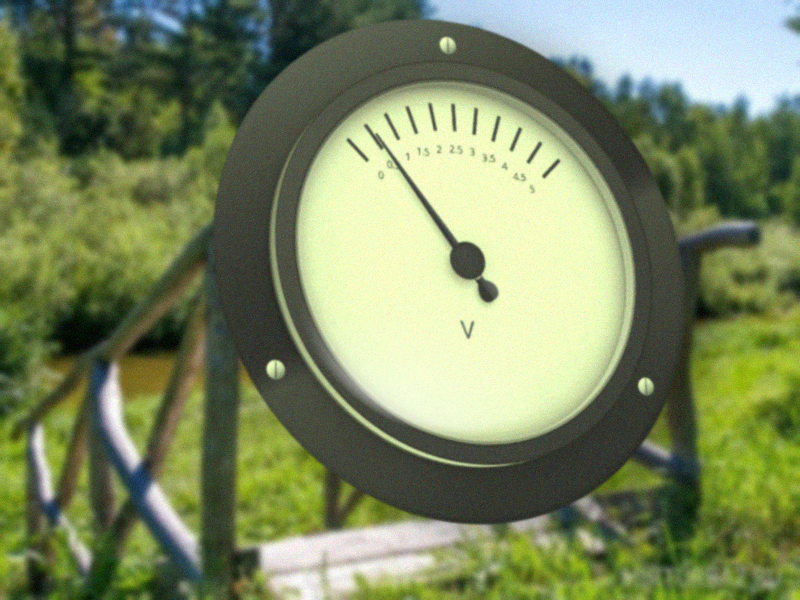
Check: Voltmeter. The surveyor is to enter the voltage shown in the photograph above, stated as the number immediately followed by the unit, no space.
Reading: 0.5V
